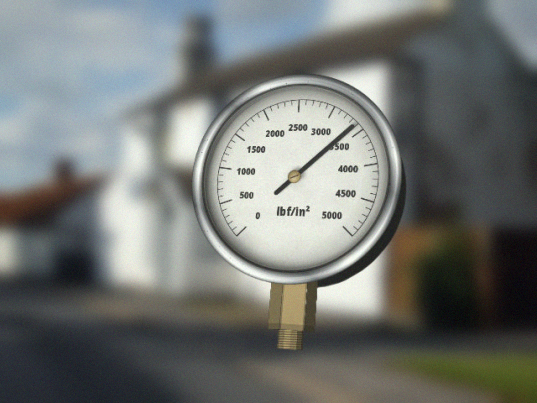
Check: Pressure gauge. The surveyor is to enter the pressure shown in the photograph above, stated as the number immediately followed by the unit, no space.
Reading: 3400psi
